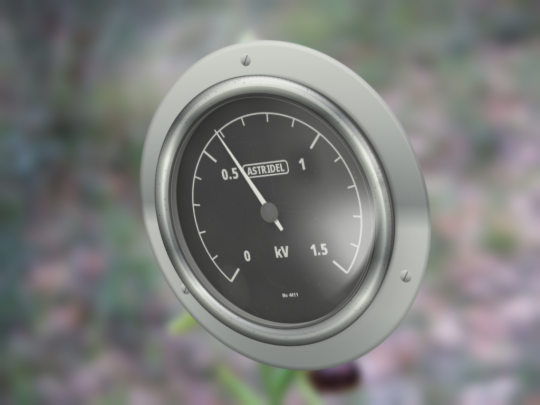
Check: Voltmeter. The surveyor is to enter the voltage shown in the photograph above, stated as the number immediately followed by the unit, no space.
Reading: 0.6kV
